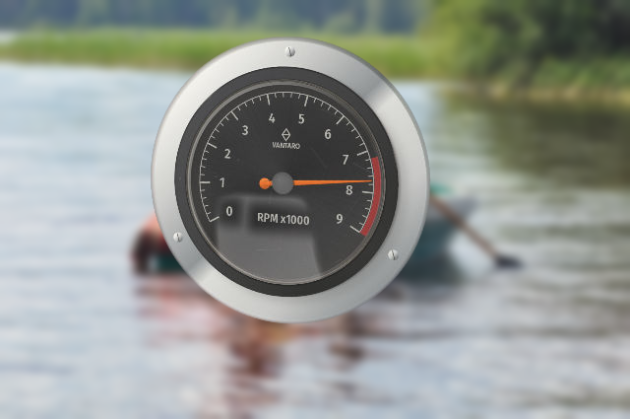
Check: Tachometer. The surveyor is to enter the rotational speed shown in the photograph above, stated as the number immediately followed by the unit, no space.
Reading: 7700rpm
